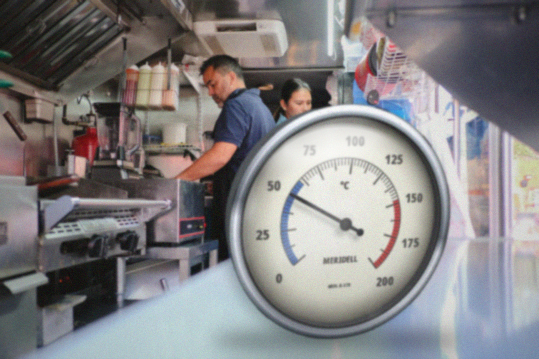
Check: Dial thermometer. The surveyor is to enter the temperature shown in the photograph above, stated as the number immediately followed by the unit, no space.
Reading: 50°C
